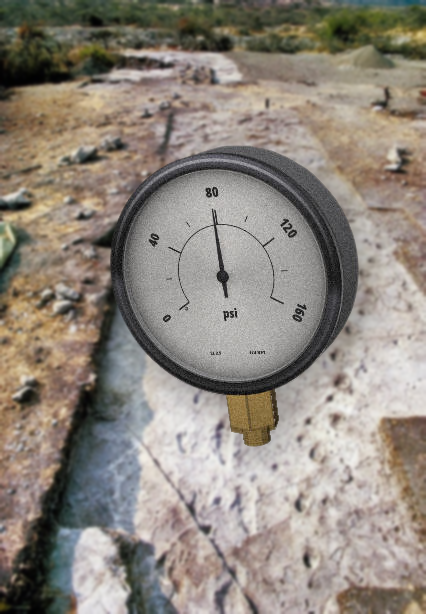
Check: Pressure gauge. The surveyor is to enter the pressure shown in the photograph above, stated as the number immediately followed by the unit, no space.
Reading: 80psi
